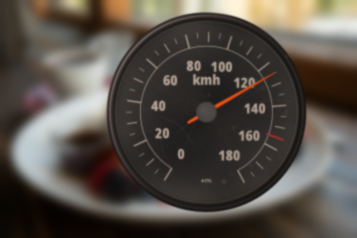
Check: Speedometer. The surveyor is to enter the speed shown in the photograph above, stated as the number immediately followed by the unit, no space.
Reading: 125km/h
